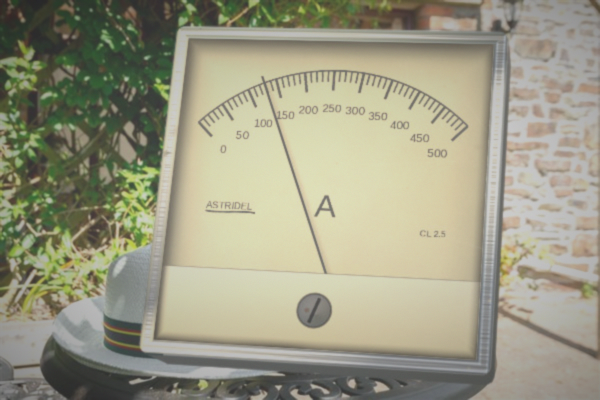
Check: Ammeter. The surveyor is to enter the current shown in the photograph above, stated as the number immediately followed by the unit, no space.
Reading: 130A
